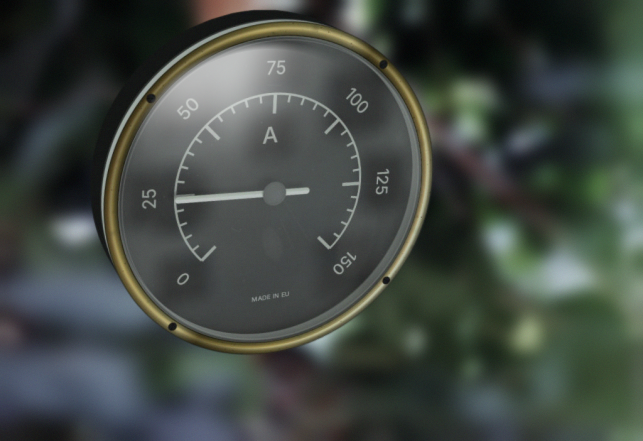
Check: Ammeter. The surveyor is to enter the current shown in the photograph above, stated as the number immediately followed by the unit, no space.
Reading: 25A
